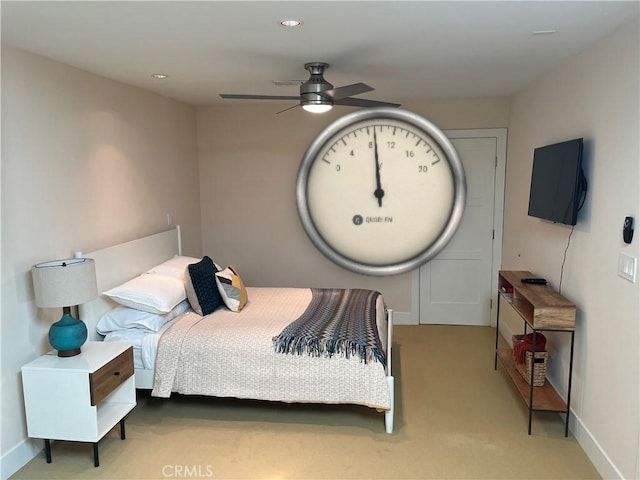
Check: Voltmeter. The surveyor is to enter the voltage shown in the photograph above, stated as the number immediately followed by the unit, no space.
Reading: 9V
